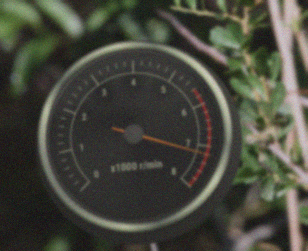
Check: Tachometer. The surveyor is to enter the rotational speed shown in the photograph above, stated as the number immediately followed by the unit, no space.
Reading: 7200rpm
